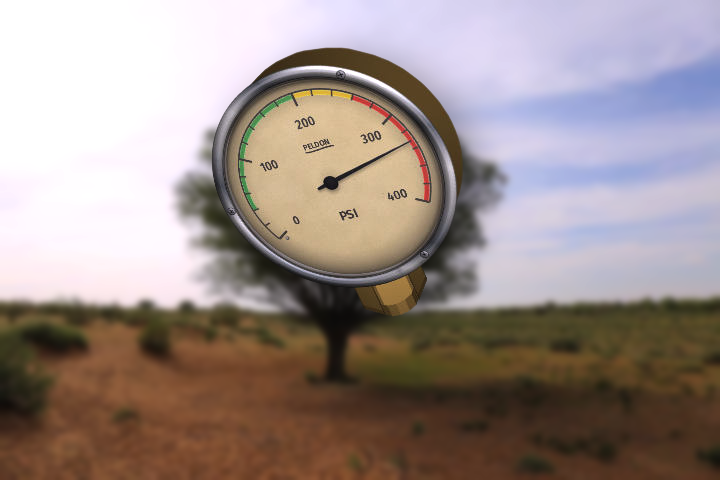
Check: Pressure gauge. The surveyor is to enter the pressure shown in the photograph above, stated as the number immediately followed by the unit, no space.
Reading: 330psi
